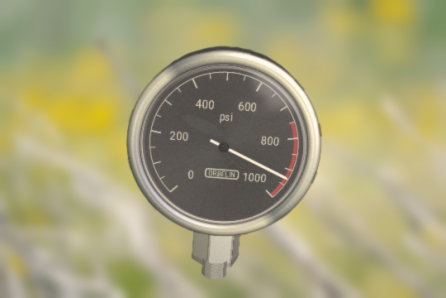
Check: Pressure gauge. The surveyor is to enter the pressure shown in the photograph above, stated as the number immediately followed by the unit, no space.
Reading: 925psi
